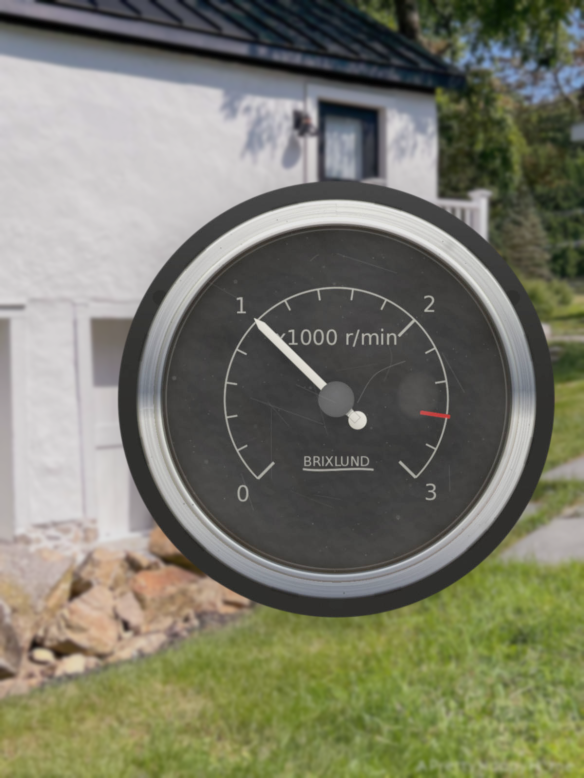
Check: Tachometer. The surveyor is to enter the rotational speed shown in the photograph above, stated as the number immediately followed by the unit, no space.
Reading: 1000rpm
